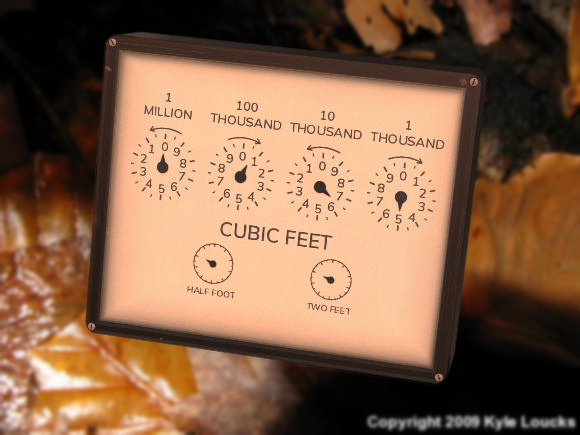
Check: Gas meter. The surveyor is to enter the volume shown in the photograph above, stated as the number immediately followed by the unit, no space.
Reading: 6500ft³
